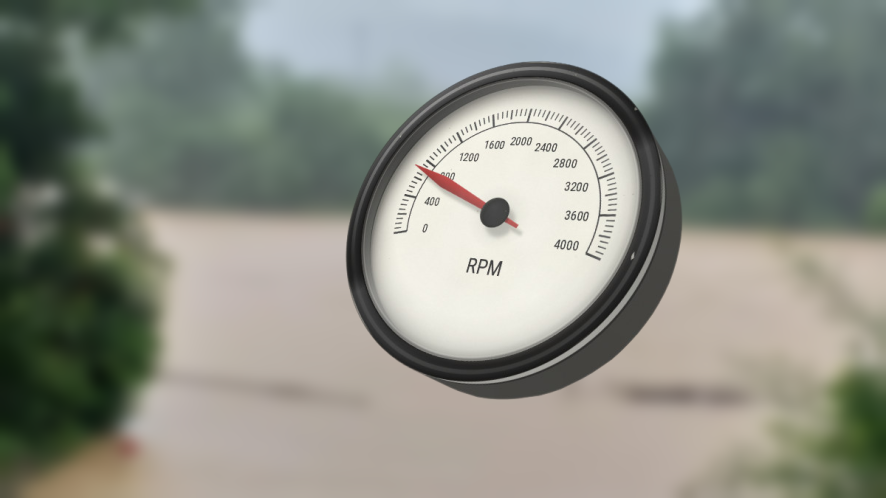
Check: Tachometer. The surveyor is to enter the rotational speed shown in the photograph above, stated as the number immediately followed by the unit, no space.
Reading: 700rpm
